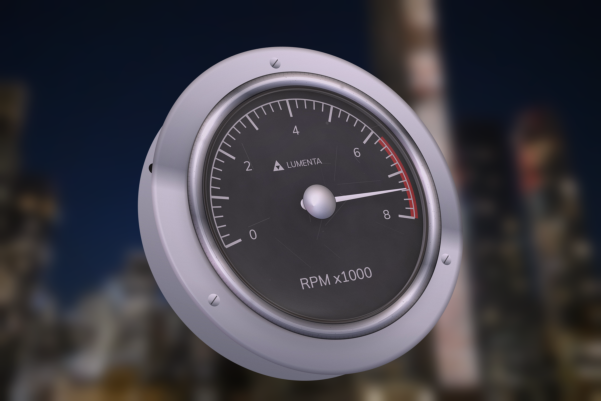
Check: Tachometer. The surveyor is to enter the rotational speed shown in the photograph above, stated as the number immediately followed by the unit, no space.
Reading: 7400rpm
